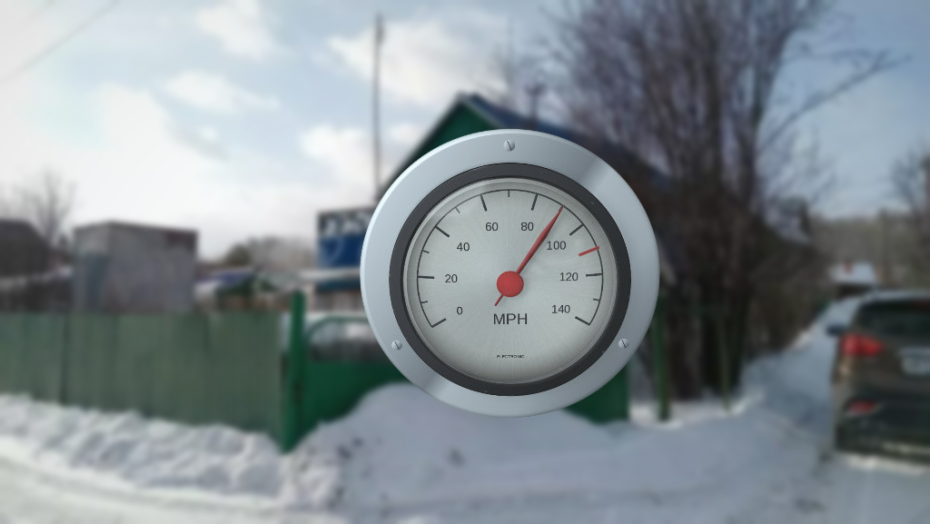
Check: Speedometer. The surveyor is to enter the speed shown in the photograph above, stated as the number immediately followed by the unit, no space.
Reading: 90mph
